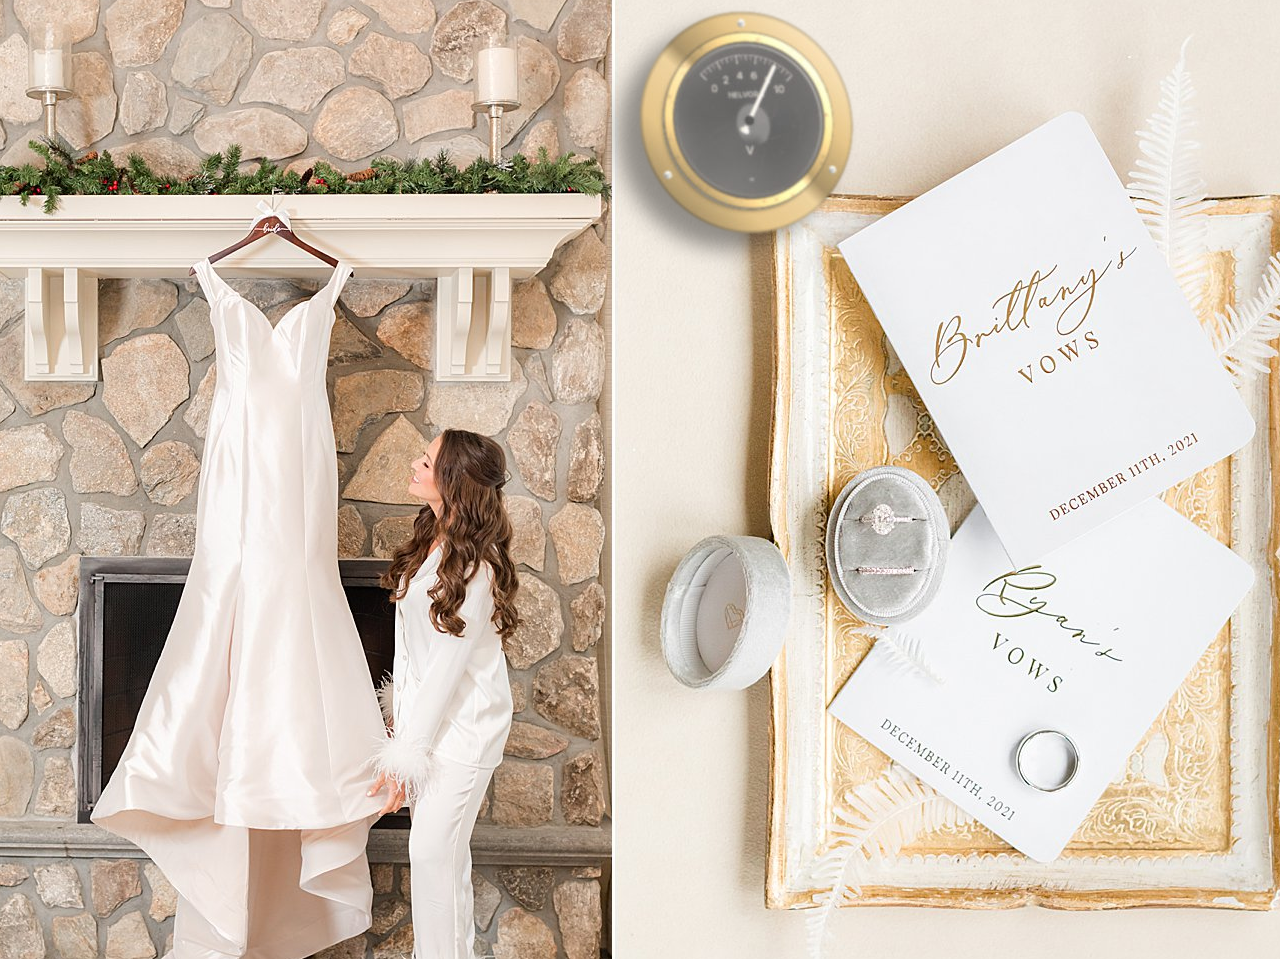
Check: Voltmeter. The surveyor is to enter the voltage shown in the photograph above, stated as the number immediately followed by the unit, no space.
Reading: 8V
